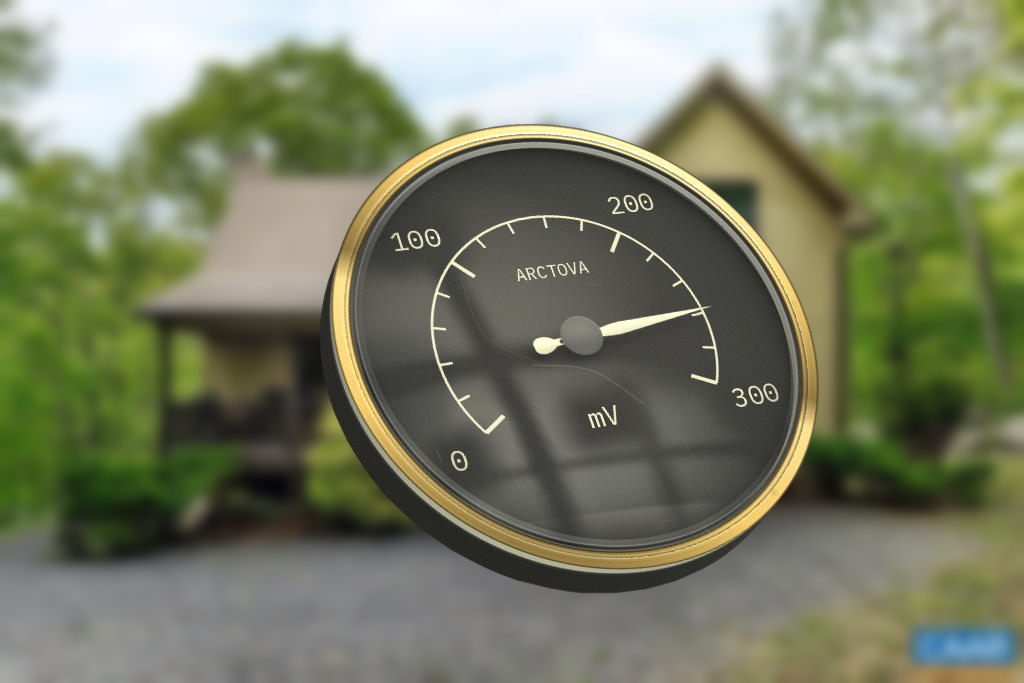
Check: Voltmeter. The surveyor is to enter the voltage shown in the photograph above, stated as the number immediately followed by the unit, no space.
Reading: 260mV
